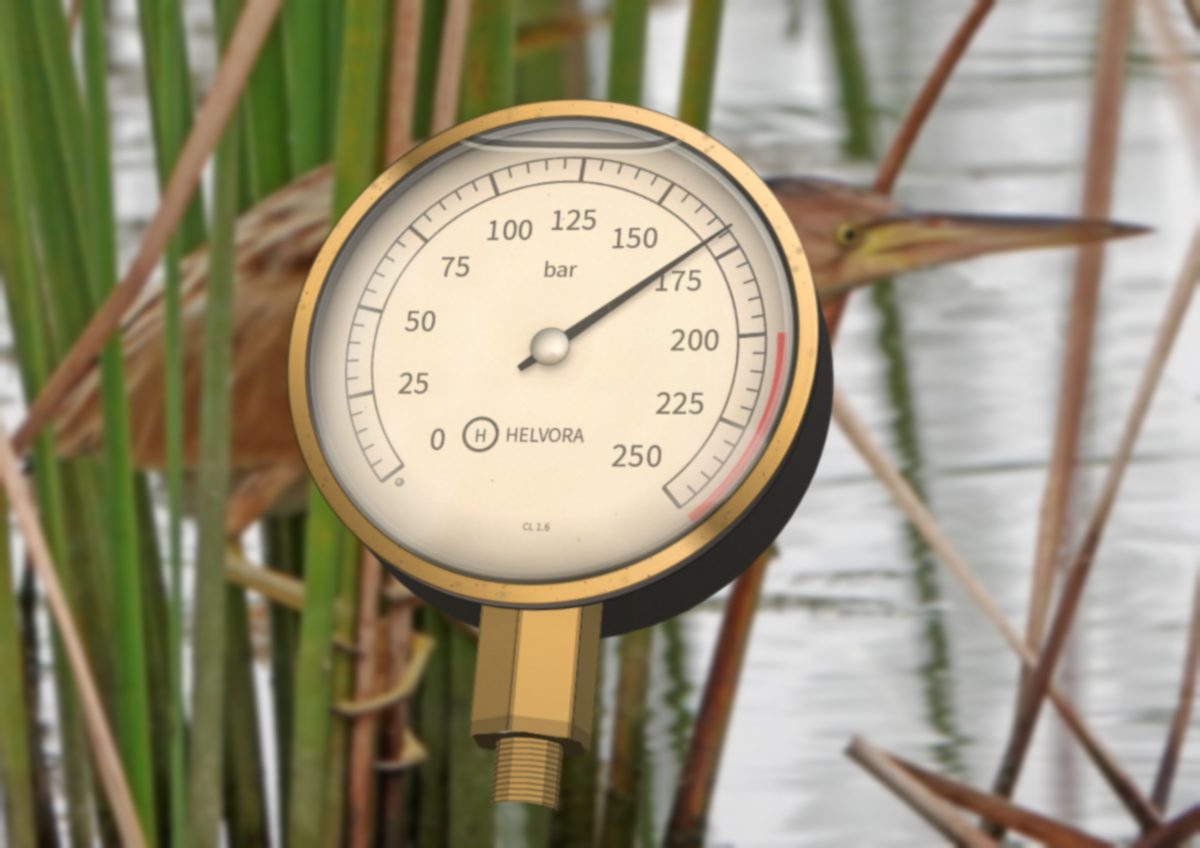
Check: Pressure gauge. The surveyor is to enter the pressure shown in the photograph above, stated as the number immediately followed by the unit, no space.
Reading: 170bar
